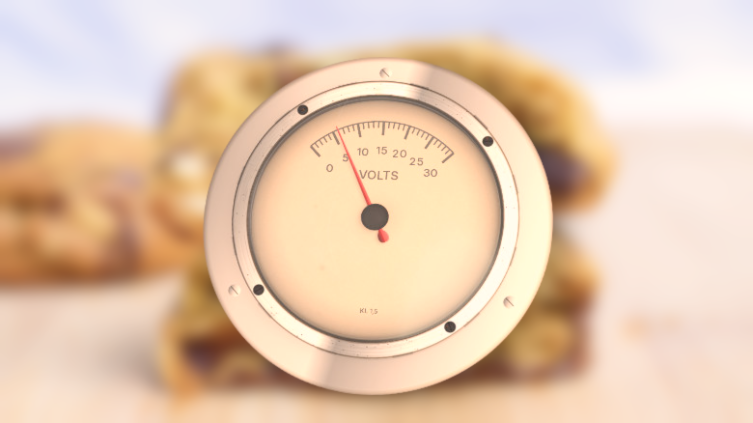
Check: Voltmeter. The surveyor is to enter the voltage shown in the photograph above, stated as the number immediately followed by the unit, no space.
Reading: 6V
